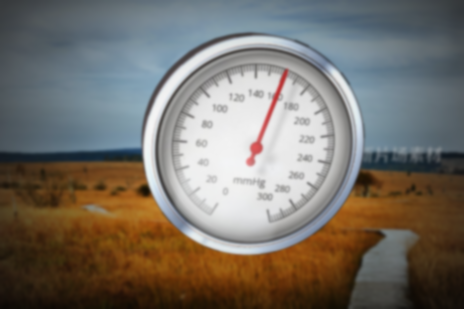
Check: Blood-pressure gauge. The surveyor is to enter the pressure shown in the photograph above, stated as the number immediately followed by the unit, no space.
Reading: 160mmHg
